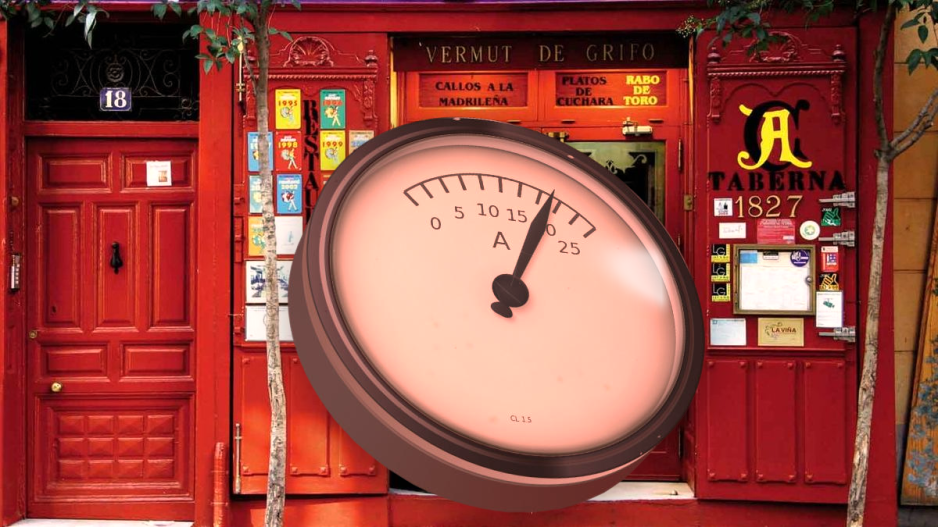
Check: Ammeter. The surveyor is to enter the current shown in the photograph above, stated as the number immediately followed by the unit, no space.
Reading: 18.75A
